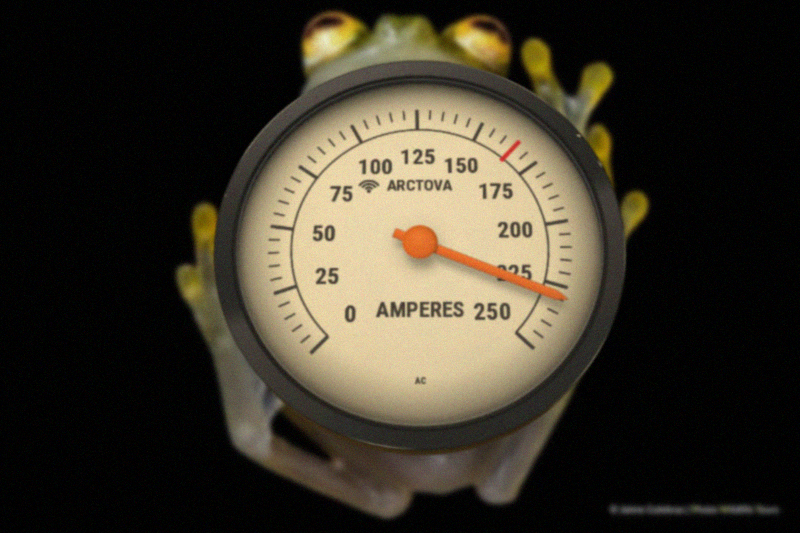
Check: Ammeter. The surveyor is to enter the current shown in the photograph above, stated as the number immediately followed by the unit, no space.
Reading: 230A
